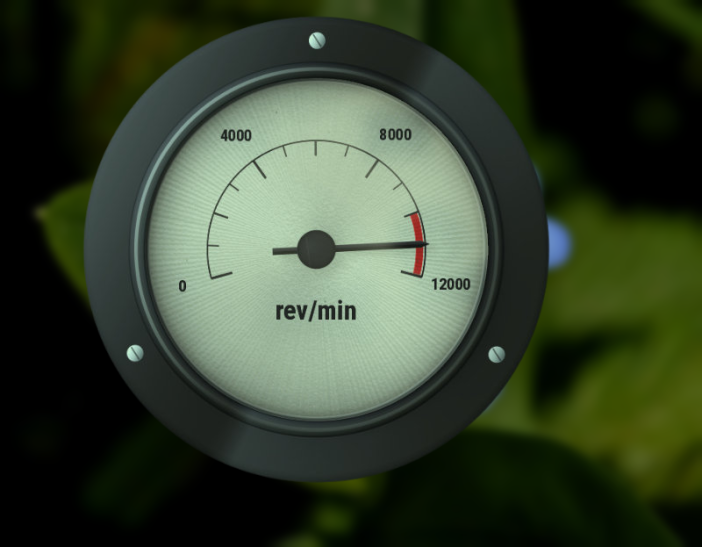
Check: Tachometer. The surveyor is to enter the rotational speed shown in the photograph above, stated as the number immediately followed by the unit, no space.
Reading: 11000rpm
